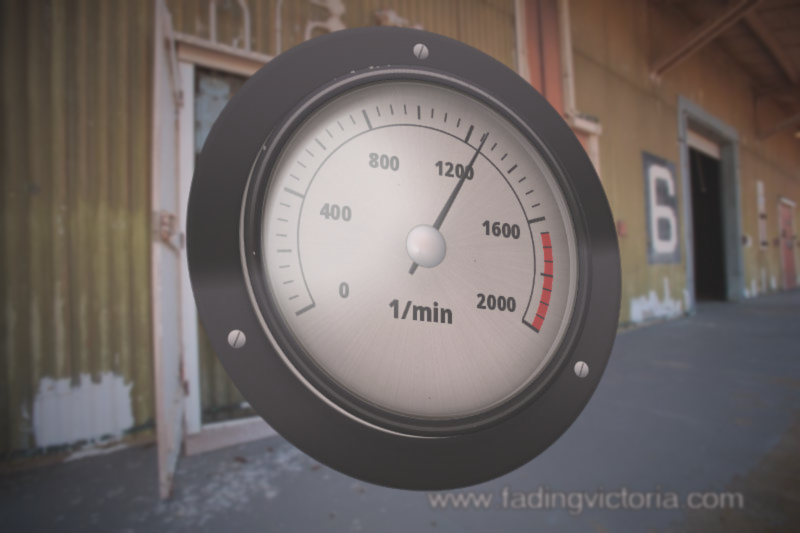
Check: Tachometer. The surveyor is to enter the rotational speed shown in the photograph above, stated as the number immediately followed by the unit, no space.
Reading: 1250rpm
